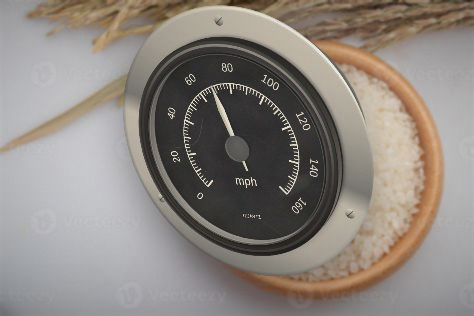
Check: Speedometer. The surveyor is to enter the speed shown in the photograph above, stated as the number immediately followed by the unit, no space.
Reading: 70mph
